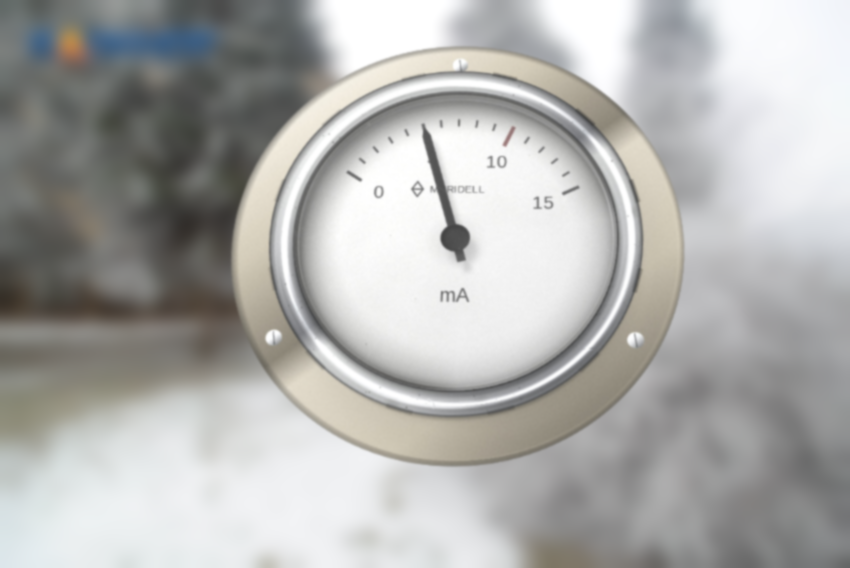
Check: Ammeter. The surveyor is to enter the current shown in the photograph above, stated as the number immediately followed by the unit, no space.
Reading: 5mA
